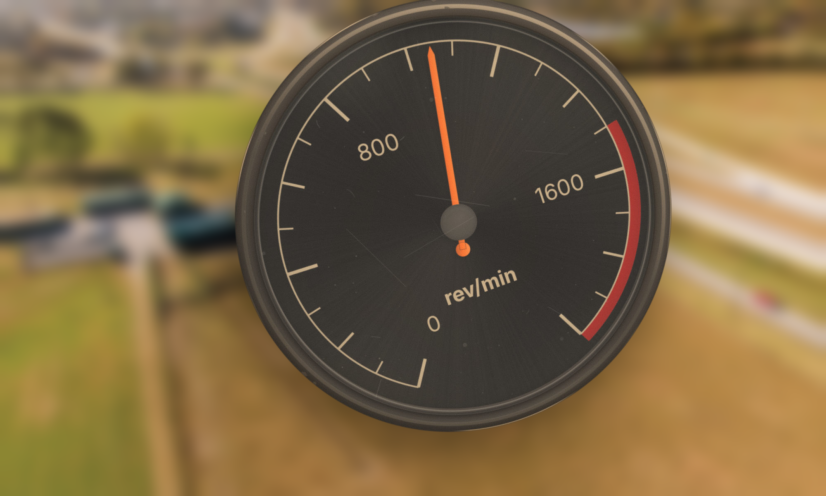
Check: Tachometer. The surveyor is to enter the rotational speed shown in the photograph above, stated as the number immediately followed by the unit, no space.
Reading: 1050rpm
